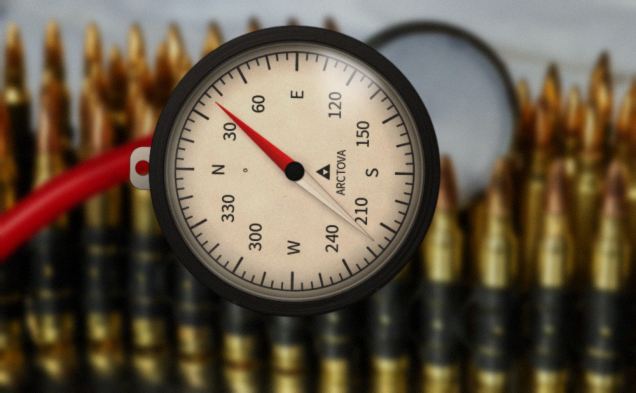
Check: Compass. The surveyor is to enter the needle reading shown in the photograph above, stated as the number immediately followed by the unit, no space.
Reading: 40°
